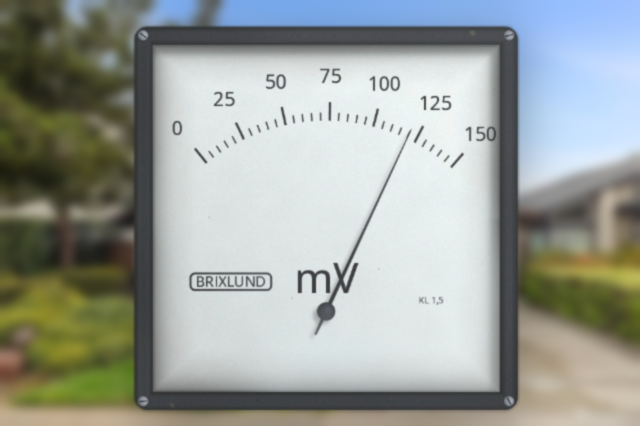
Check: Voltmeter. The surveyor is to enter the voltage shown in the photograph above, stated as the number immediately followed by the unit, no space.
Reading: 120mV
